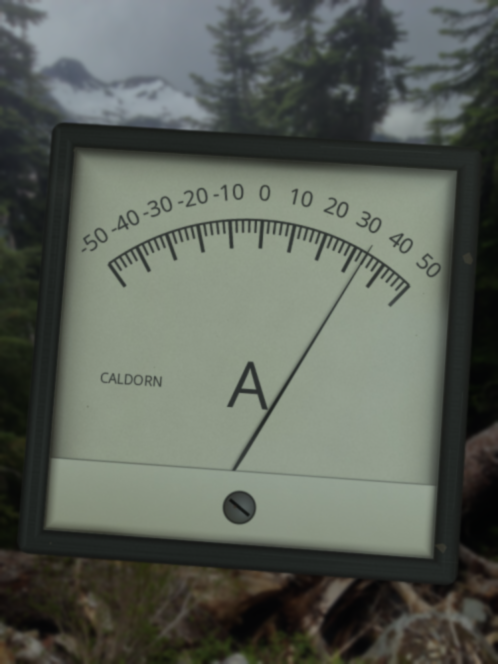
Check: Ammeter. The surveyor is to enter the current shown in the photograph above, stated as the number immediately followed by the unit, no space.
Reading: 34A
